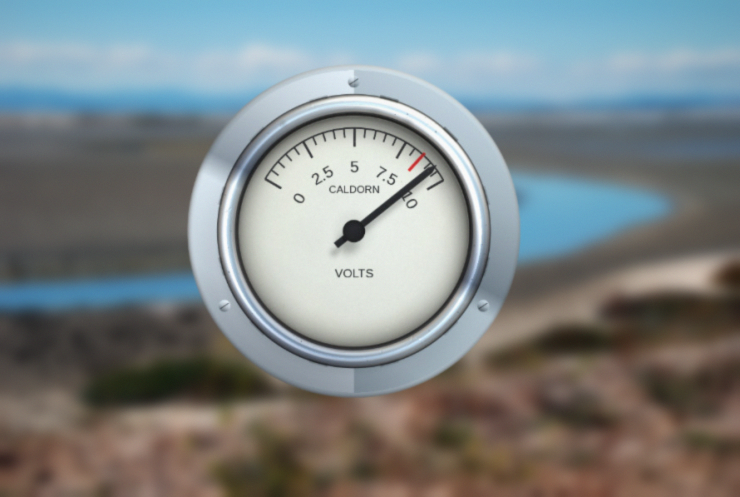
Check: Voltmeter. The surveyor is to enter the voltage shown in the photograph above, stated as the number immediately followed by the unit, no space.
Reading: 9.25V
